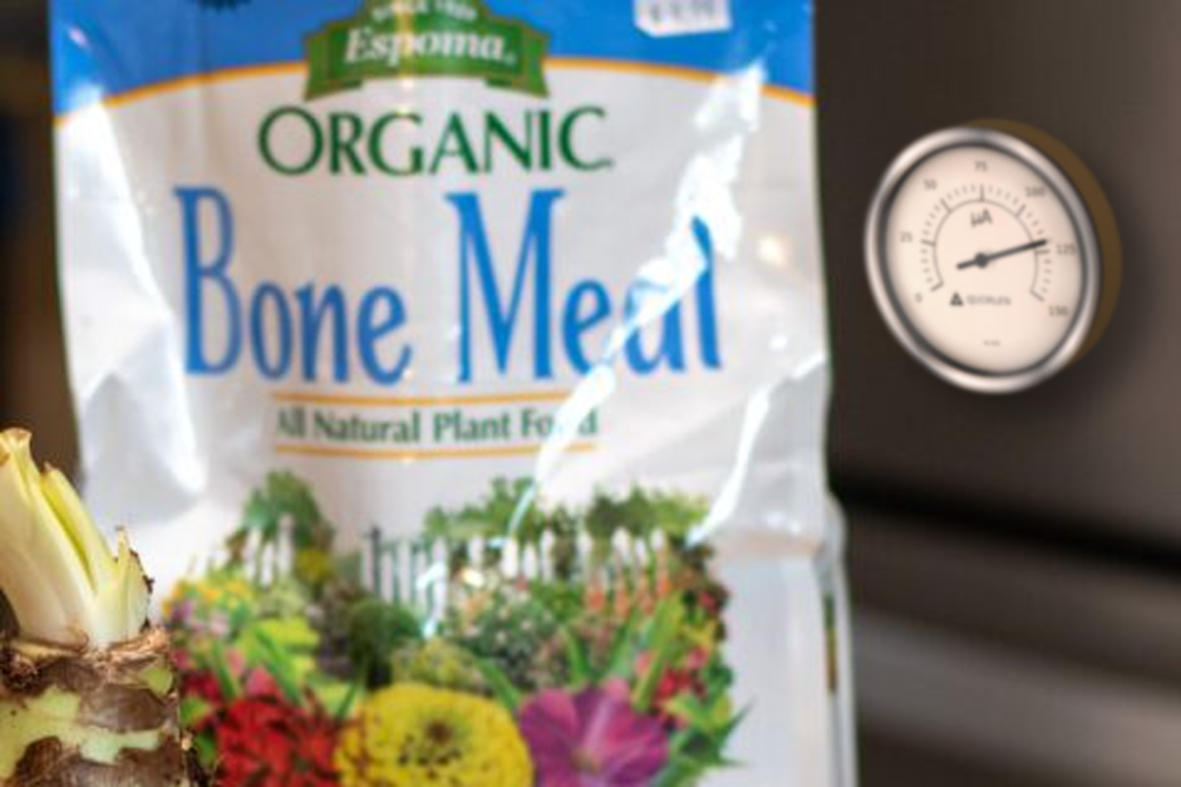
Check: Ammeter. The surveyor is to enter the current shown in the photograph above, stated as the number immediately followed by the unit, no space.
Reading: 120µA
